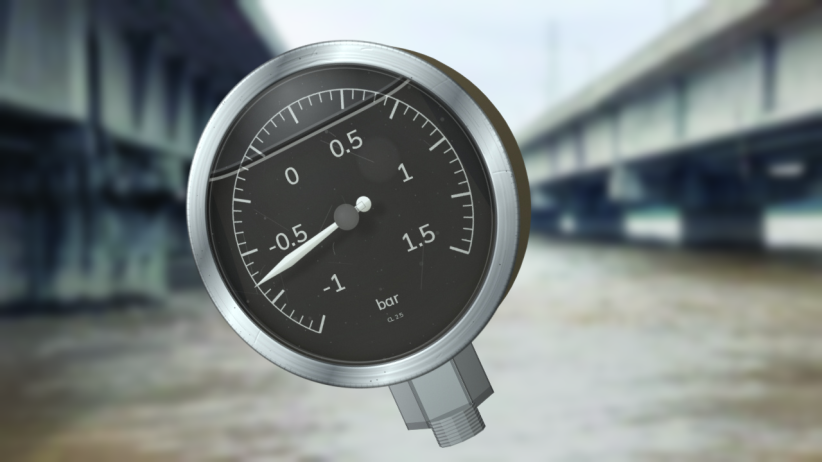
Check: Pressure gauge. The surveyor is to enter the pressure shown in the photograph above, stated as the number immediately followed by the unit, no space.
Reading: -0.65bar
